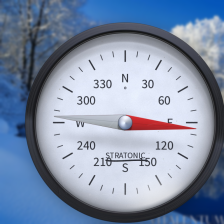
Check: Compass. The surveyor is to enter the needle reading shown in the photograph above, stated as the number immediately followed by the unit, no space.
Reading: 95°
